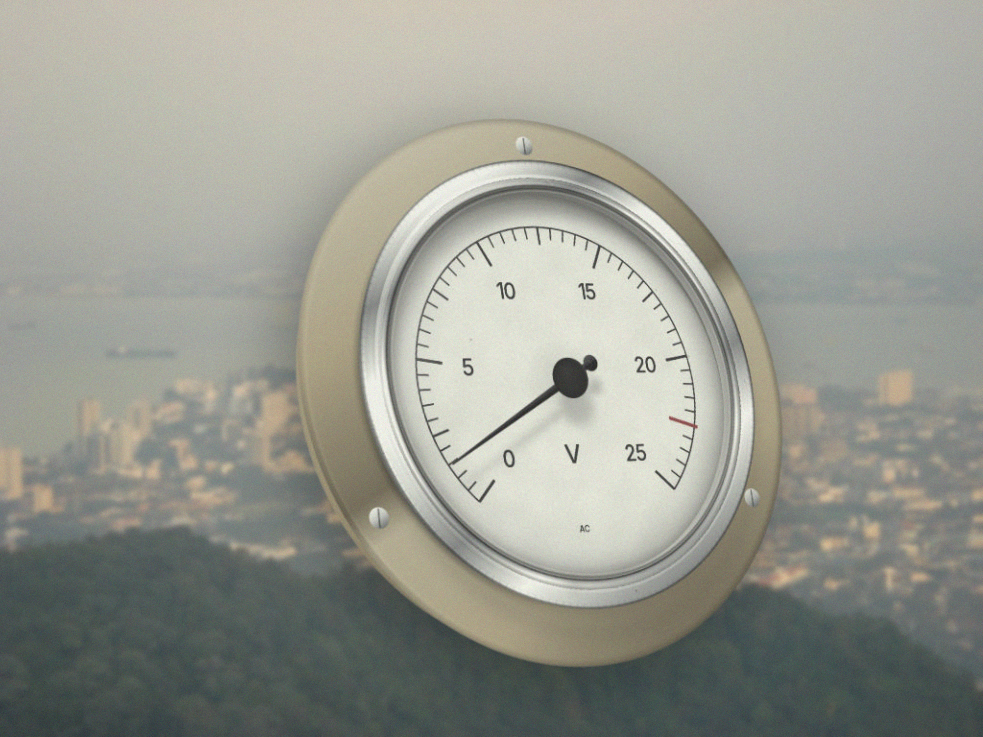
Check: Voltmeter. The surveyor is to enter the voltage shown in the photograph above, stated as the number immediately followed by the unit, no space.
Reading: 1.5V
